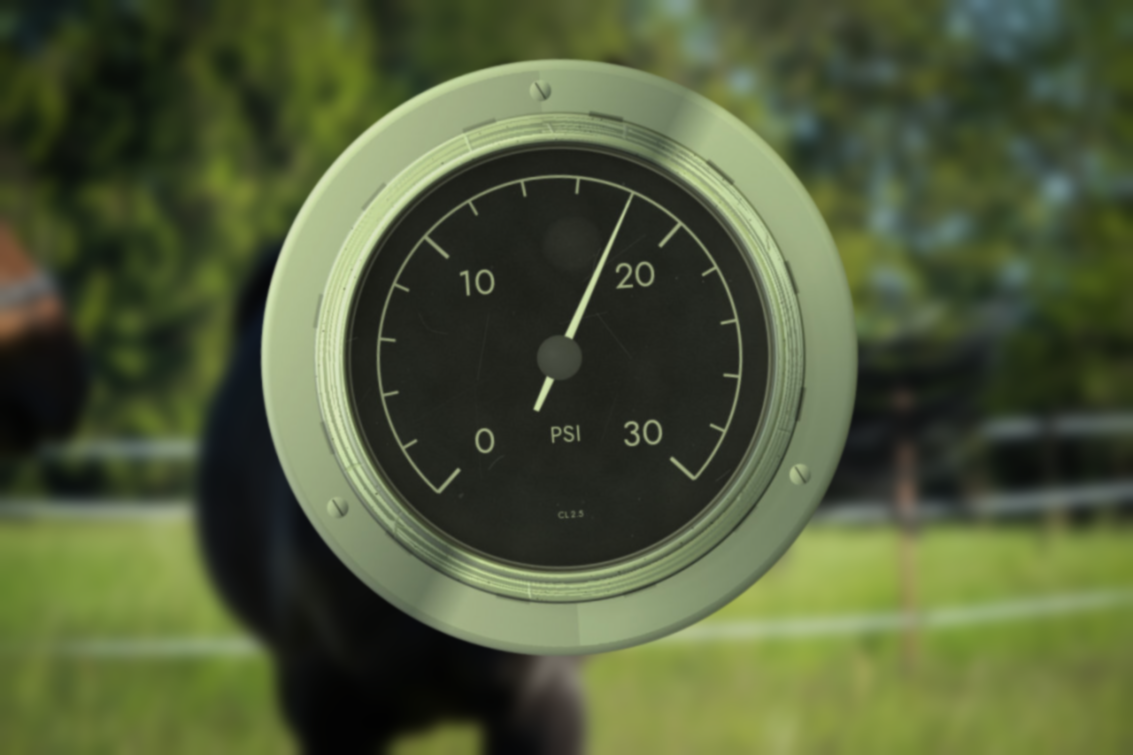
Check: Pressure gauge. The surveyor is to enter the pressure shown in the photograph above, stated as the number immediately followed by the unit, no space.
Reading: 18psi
